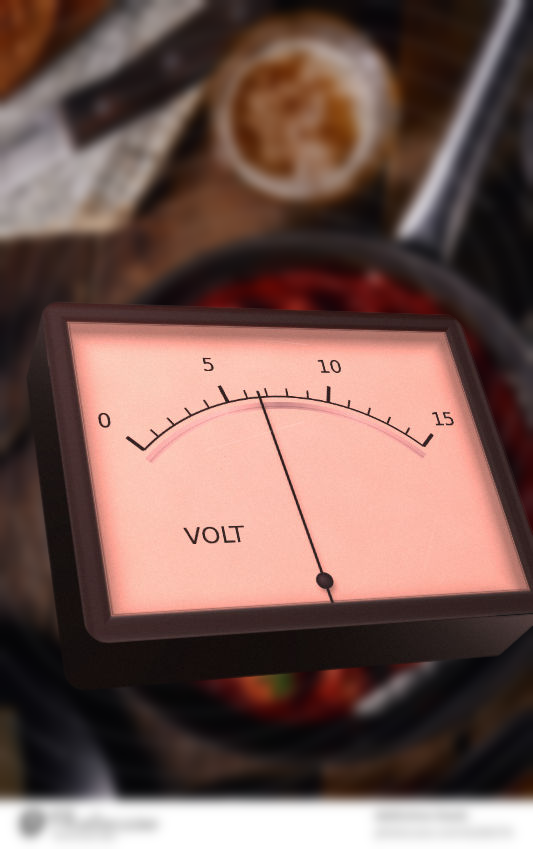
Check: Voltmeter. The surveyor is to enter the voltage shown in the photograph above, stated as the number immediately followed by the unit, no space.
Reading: 6.5V
